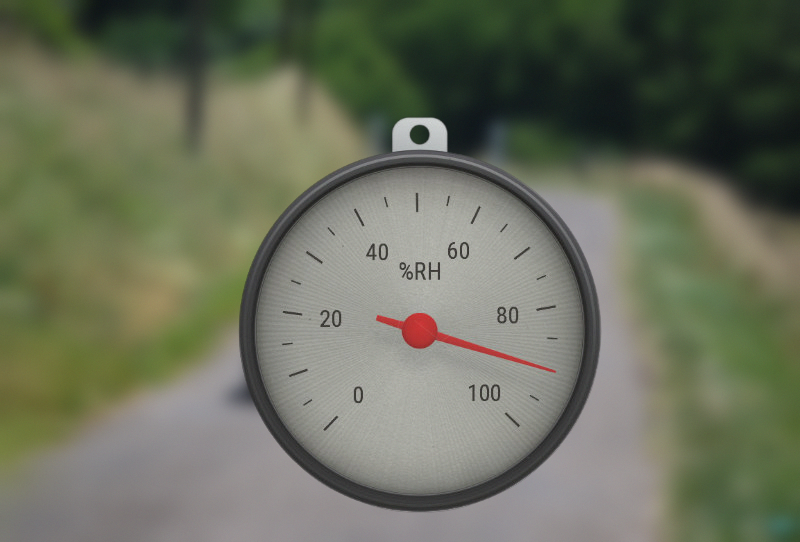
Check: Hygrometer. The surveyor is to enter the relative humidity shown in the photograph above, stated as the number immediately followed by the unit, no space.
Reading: 90%
